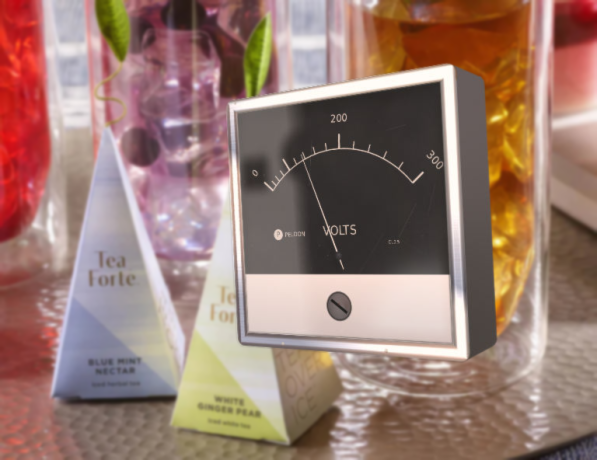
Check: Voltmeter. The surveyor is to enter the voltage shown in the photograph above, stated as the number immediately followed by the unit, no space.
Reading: 140V
